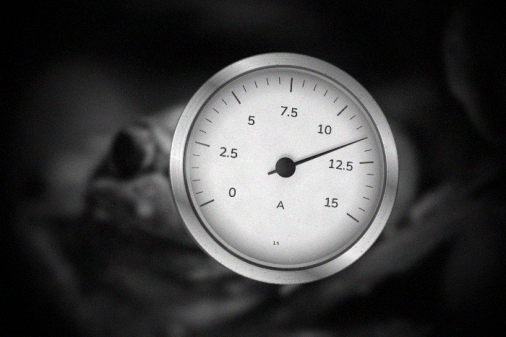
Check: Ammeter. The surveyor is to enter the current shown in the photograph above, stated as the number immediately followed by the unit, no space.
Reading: 11.5A
